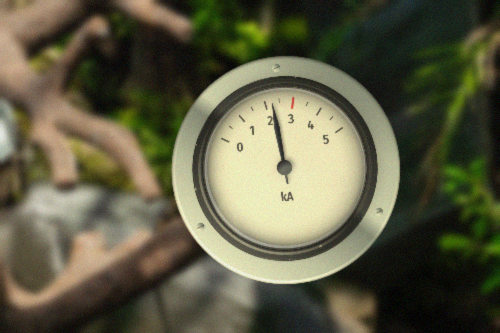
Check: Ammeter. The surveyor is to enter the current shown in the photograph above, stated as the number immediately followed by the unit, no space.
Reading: 2.25kA
